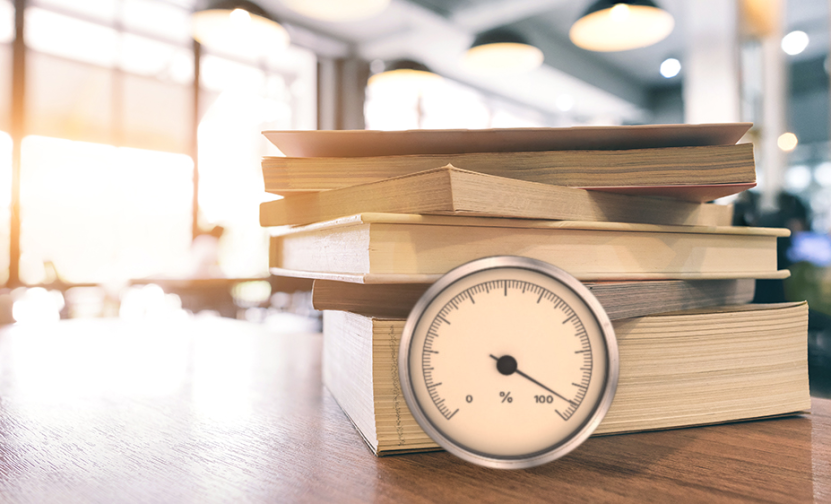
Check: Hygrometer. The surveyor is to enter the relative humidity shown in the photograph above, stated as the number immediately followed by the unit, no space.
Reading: 95%
